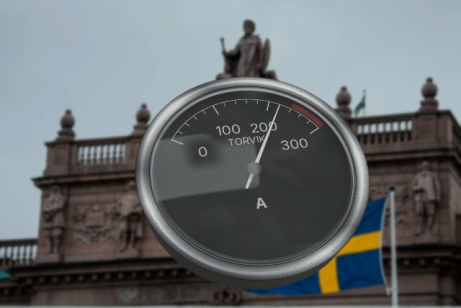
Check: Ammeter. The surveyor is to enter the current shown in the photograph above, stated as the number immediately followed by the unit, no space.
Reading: 220A
